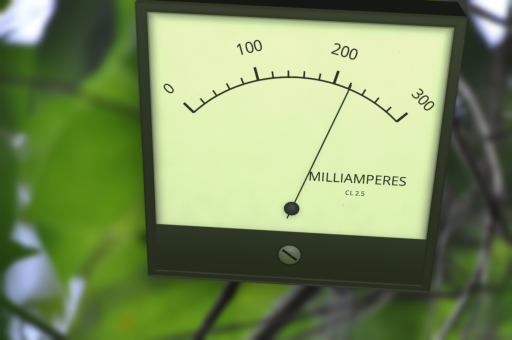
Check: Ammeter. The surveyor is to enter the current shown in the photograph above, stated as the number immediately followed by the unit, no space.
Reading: 220mA
